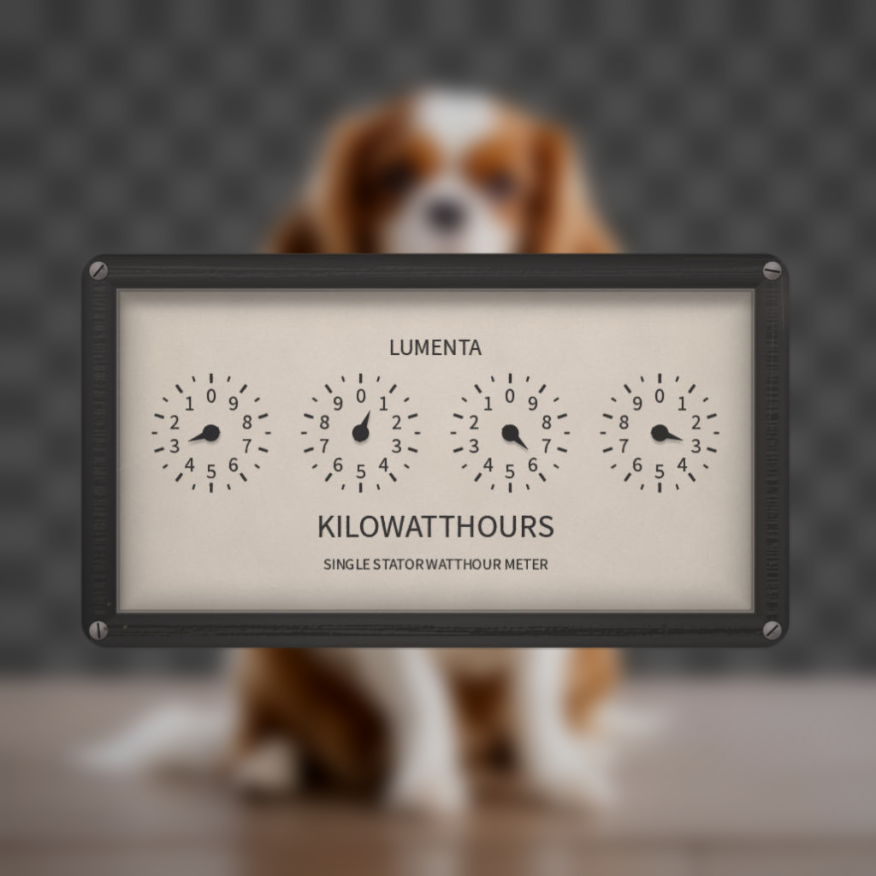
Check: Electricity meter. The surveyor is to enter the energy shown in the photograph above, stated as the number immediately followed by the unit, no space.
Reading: 3063kWh
